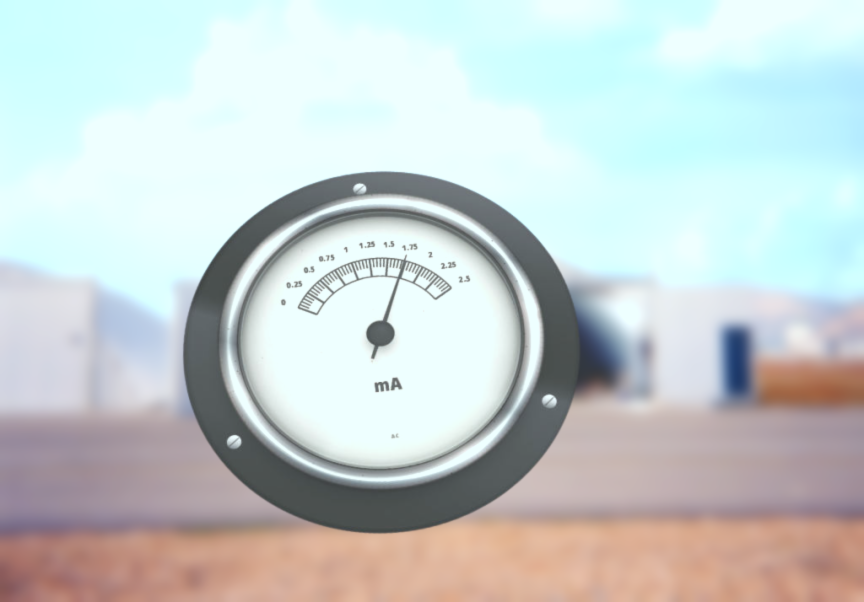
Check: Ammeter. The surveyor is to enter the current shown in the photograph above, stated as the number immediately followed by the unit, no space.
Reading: 1.75mA
